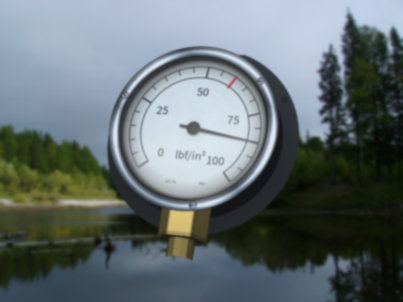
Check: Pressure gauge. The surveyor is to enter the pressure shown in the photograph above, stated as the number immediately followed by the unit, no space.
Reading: 85psi
